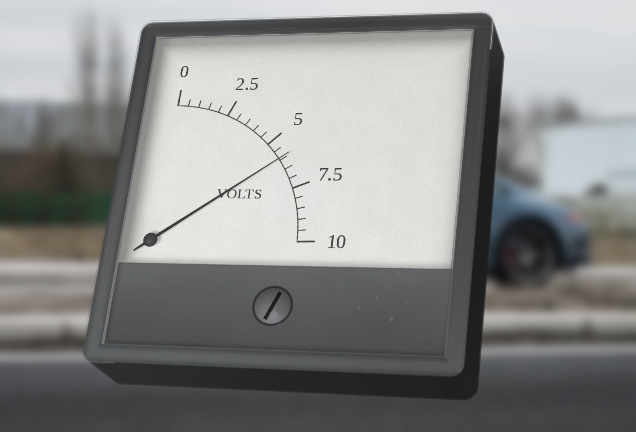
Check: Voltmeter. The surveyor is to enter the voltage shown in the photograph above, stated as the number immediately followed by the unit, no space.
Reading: 6V
